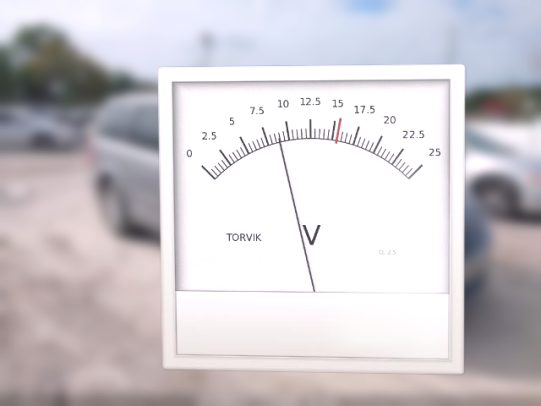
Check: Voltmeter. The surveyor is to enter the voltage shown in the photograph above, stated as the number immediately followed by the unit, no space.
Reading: 9V
